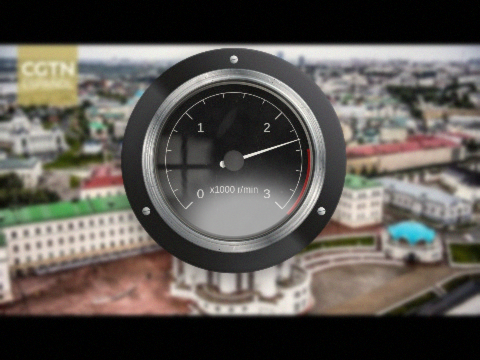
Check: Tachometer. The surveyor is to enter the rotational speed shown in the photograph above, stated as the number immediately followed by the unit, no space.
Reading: 2300rpm
